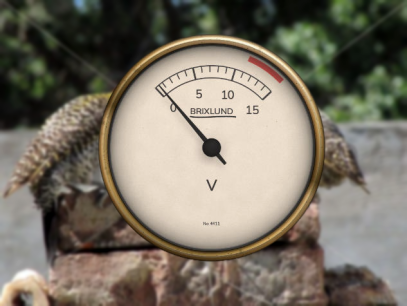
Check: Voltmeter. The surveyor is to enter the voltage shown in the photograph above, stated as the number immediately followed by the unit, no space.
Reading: 0.5V
